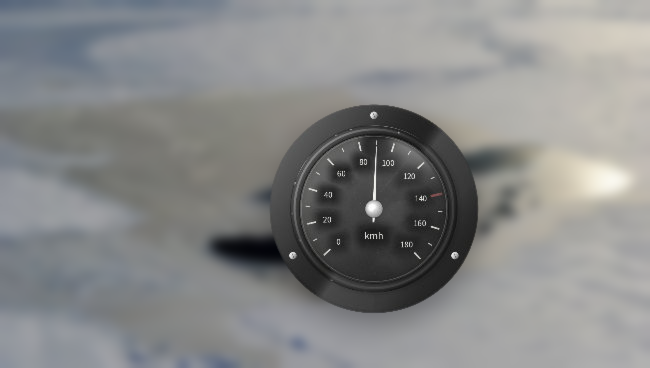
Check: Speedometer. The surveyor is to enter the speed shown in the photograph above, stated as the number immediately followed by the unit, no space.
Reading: 90km/h
